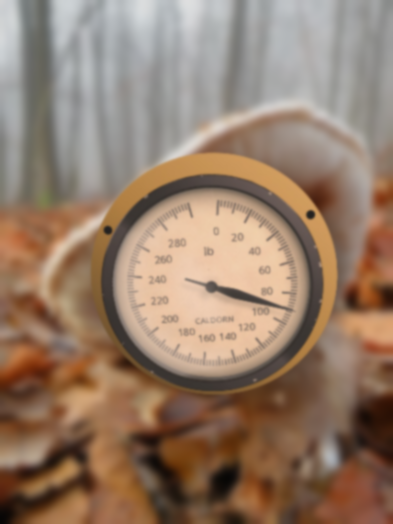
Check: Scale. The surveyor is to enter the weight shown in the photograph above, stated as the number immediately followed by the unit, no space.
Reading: 90lb
